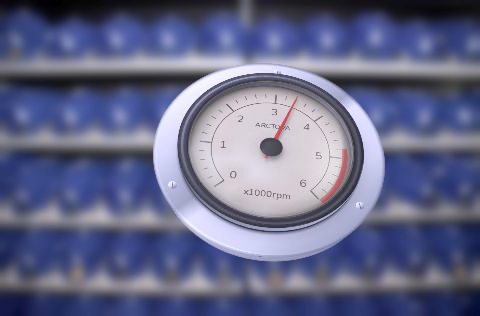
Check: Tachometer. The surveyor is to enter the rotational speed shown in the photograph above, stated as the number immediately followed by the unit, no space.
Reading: 3400rpm
